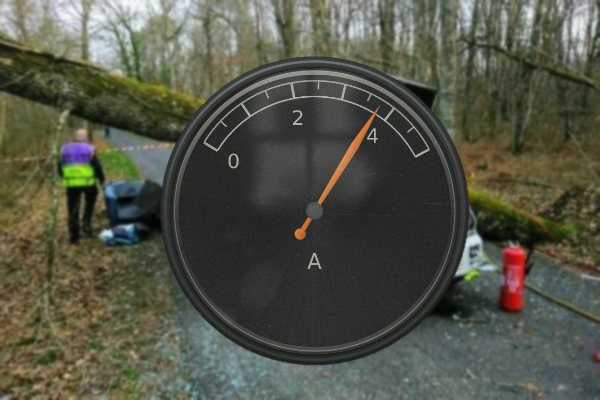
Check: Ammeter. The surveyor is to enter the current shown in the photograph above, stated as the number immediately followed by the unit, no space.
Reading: 3.75A
